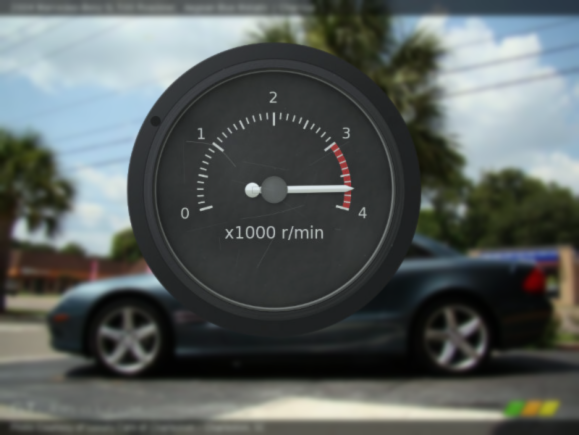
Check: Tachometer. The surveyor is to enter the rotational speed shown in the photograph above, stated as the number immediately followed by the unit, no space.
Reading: 3700rpm
